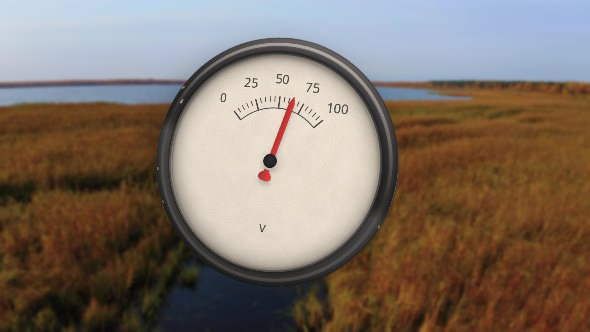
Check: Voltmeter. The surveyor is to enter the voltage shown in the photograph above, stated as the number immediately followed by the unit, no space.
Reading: 65V
